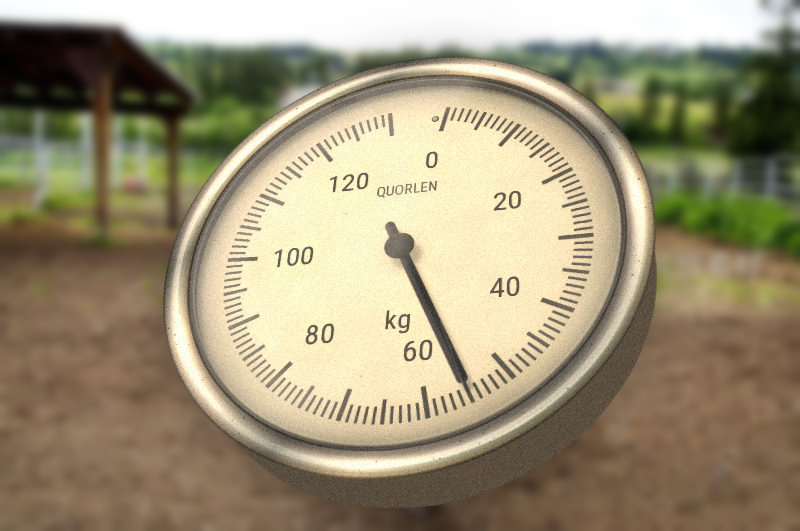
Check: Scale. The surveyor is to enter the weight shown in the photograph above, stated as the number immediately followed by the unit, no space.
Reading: 55kg
